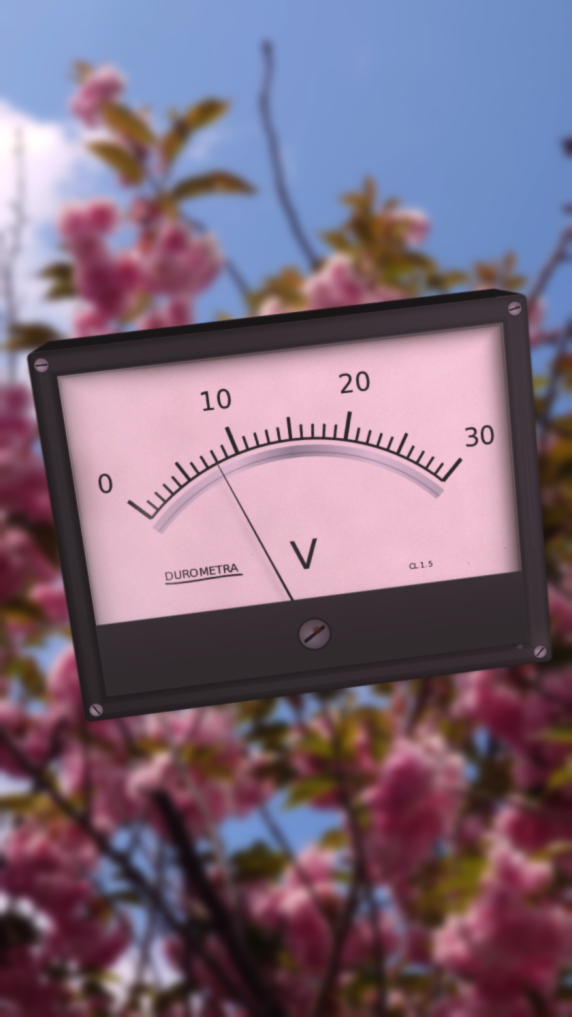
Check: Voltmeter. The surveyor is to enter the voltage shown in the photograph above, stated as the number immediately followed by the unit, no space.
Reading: 8V
